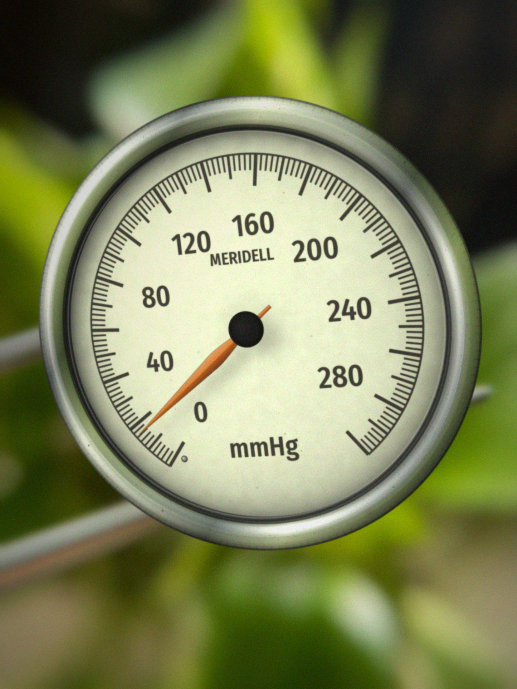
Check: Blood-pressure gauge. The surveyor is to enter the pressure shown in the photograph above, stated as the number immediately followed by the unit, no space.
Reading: 16mmHg
